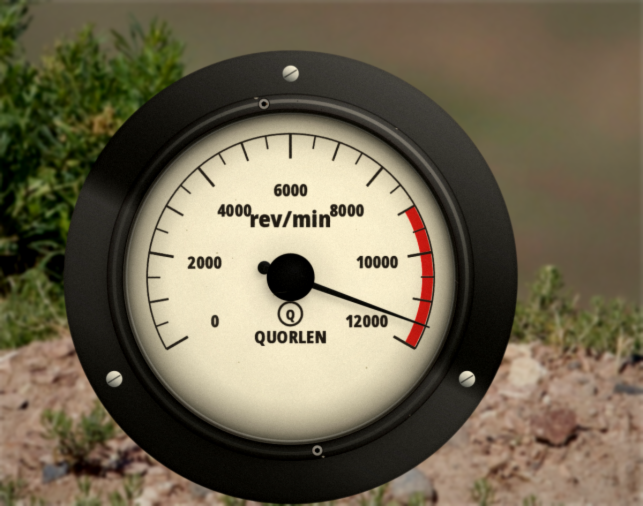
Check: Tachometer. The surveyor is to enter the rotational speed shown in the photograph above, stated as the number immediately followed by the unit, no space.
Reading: 11500rpm
